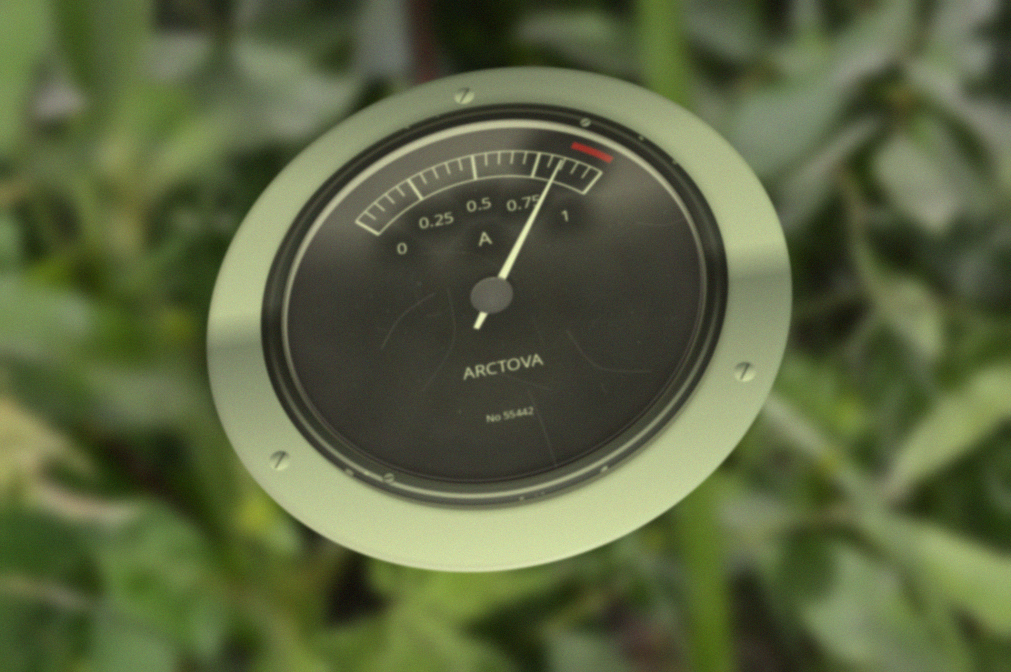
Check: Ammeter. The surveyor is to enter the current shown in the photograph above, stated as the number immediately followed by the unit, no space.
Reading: 0.85A
